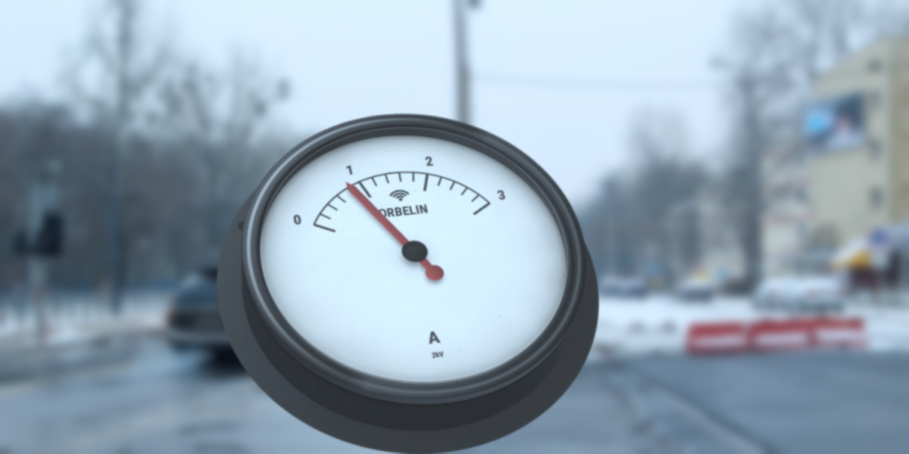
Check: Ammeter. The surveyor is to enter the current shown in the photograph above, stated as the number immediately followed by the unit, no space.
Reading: 0.8A
